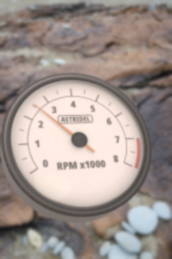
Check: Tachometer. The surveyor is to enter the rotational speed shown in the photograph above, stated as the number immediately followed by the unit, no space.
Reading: 2500rpm
